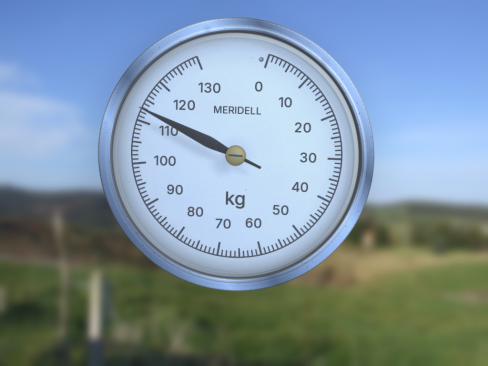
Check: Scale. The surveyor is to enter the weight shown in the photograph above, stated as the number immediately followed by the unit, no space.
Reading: 113kg
